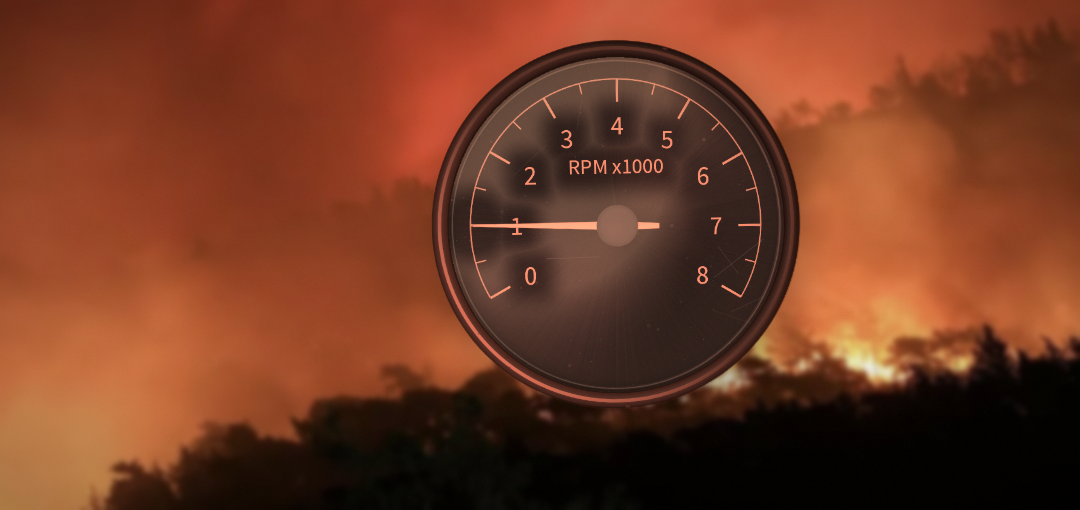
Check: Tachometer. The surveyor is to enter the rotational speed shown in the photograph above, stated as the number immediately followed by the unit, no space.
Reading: 1000rpm
